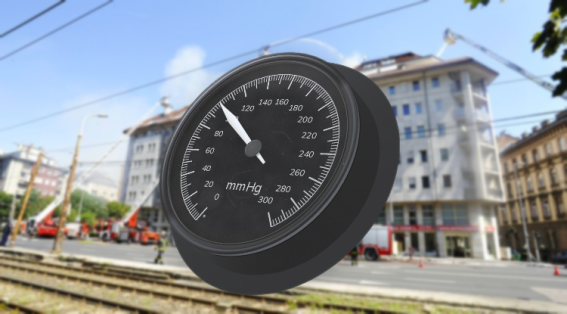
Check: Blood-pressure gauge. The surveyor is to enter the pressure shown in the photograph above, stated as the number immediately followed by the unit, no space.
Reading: 100mmHg
